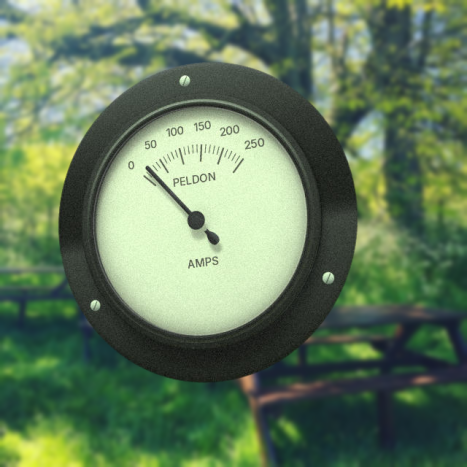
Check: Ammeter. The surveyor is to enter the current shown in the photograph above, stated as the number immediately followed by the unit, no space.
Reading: 20A
